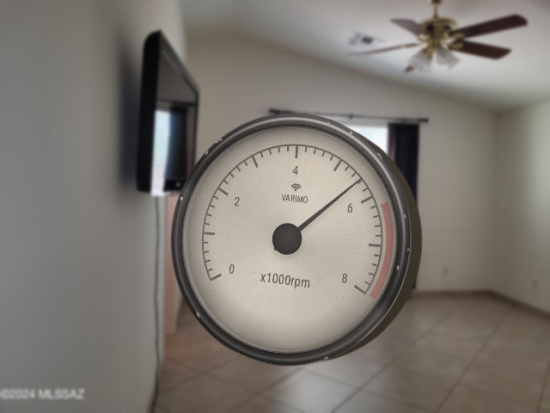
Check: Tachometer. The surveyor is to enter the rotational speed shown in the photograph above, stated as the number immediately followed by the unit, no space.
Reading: 5600rpm
